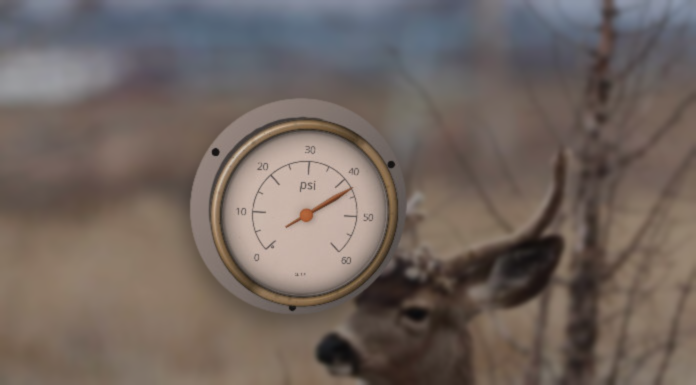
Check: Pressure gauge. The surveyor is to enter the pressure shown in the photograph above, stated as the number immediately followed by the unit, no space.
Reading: 42.5psi
